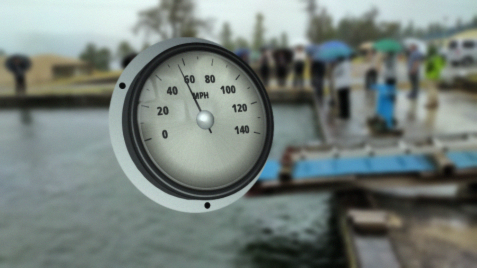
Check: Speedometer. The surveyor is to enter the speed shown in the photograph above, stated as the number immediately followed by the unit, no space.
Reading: 55mph
